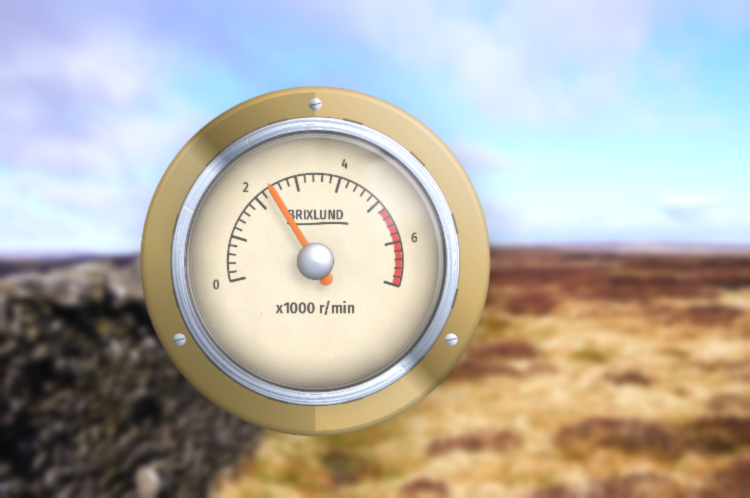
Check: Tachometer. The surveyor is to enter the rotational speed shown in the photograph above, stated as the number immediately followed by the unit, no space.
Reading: 2400rpm
